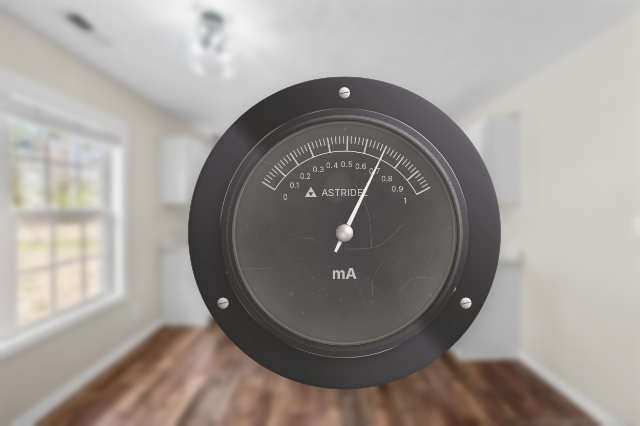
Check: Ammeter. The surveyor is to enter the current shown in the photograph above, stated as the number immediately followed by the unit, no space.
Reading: 0.7mA
